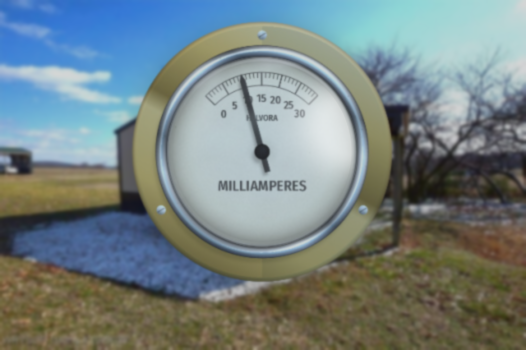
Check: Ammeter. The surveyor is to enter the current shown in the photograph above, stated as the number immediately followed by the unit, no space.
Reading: 10mA
